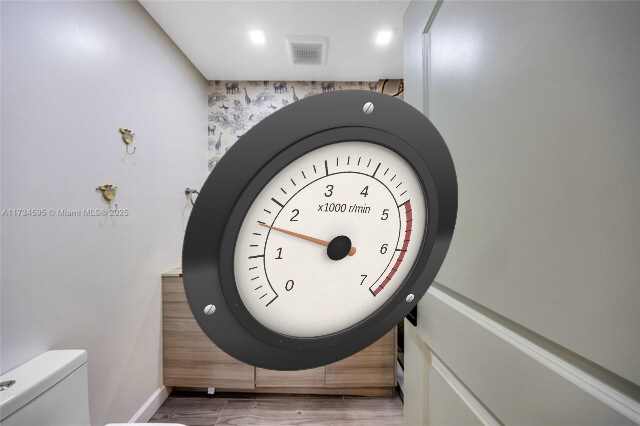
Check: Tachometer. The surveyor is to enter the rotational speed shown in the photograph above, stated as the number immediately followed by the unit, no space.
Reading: 1600rpm
